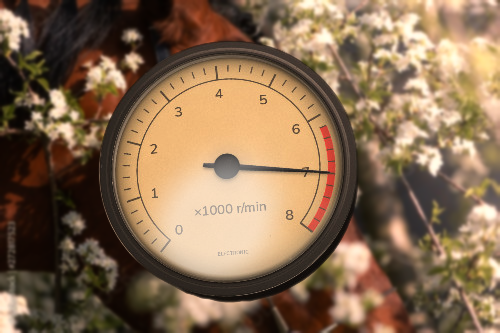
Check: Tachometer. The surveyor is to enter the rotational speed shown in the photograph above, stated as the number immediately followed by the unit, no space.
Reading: 7000rpm
